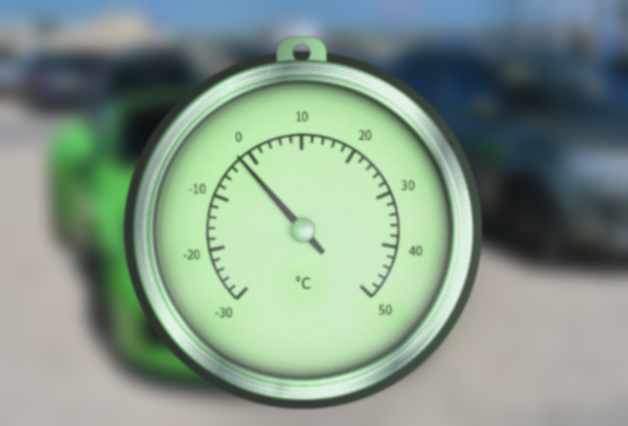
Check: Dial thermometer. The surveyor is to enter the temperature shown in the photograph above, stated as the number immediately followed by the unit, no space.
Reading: -2°C
